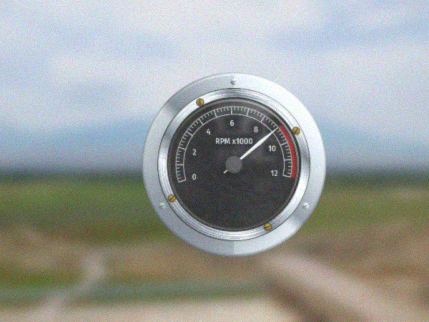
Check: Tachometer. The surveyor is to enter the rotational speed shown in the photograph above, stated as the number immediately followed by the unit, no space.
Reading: 9000rpm
